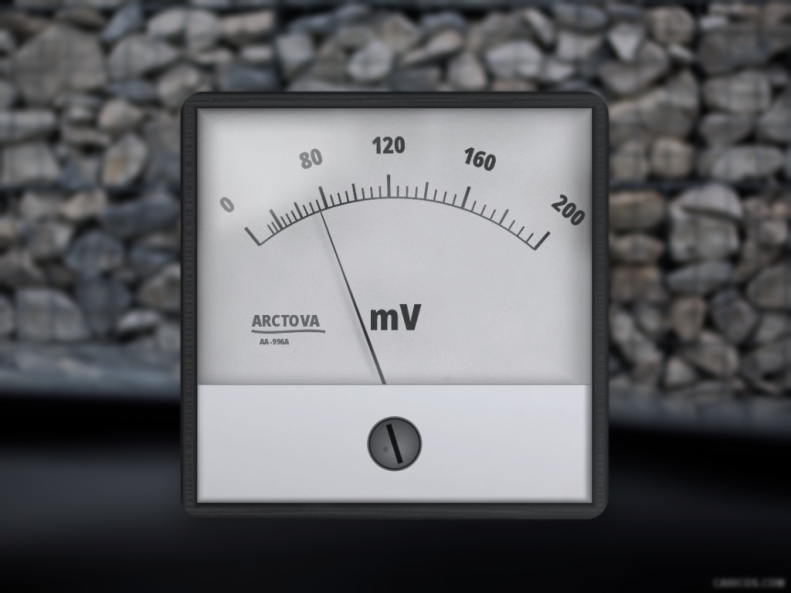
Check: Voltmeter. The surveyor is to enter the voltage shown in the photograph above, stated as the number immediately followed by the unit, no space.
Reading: 75mV
